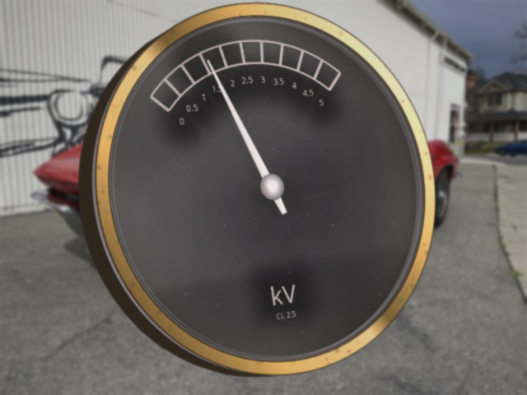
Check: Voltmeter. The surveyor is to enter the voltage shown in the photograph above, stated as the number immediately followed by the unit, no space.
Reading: 1.5kV
